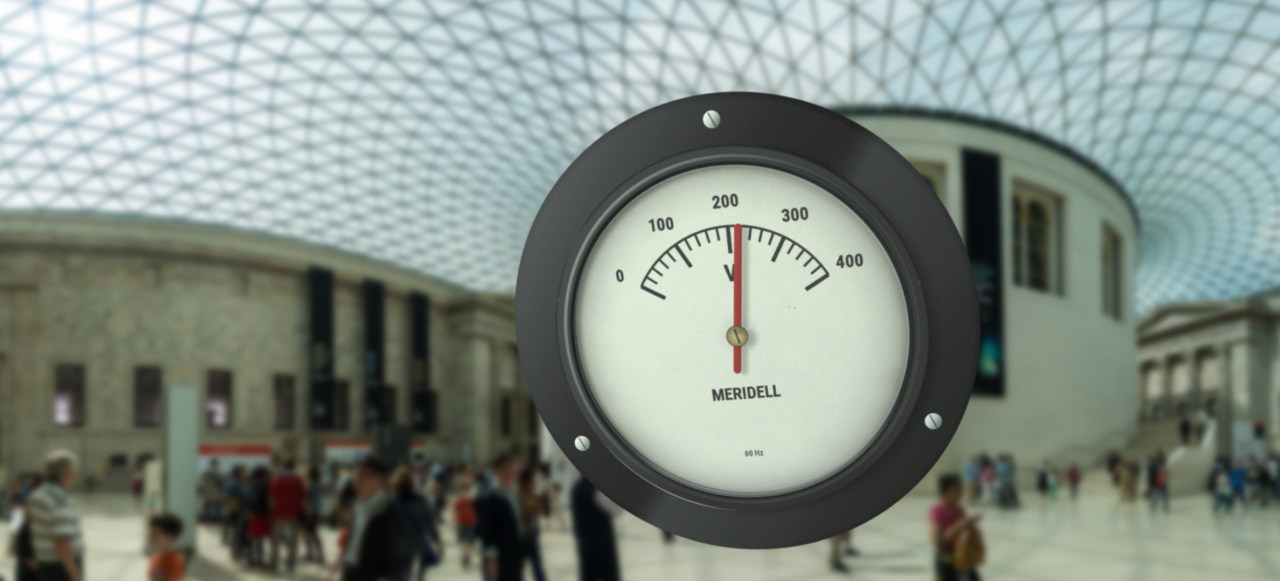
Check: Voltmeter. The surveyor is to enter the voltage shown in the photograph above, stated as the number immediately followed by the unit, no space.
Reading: 220V
